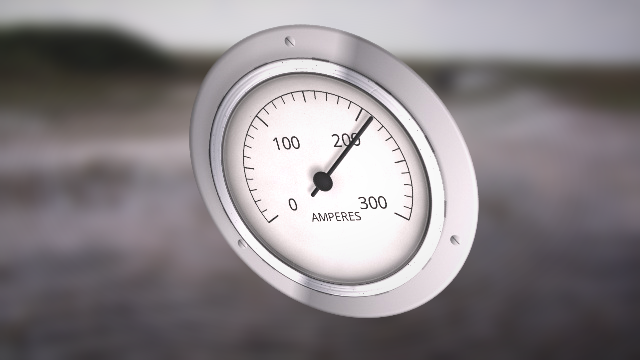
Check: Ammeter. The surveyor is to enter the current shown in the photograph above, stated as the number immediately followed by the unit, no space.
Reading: 210A
